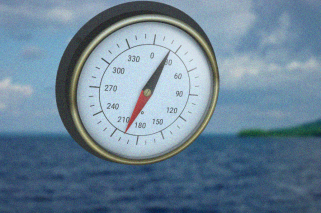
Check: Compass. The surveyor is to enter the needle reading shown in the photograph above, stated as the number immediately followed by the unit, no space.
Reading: 200°
